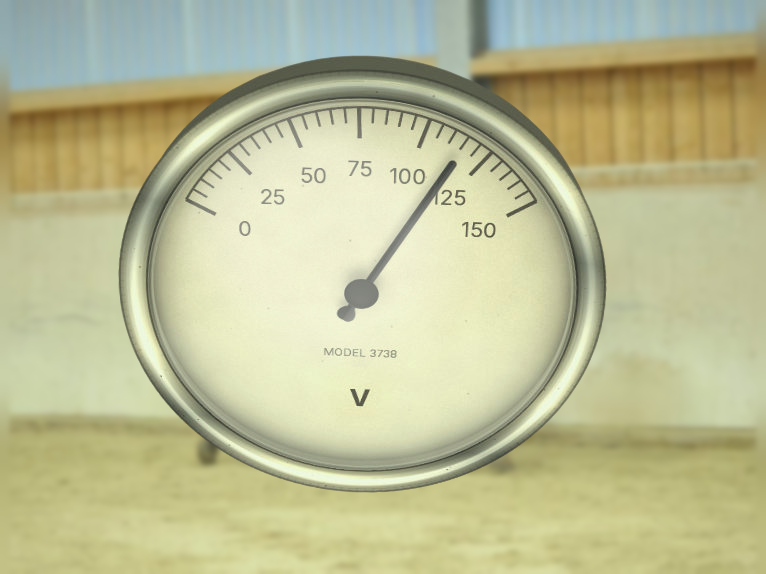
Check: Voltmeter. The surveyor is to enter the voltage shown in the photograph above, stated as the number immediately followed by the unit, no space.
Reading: 115V
